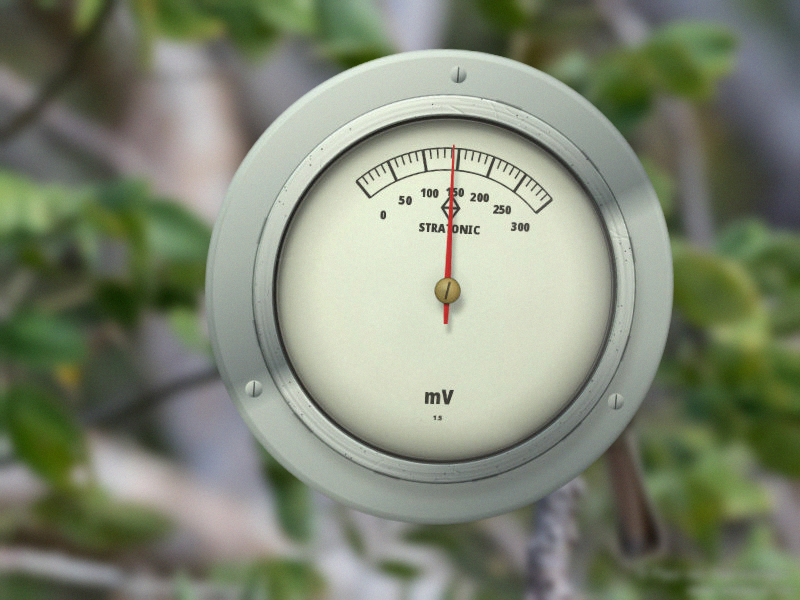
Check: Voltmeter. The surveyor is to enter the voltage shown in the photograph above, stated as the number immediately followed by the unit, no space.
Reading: 140mV
